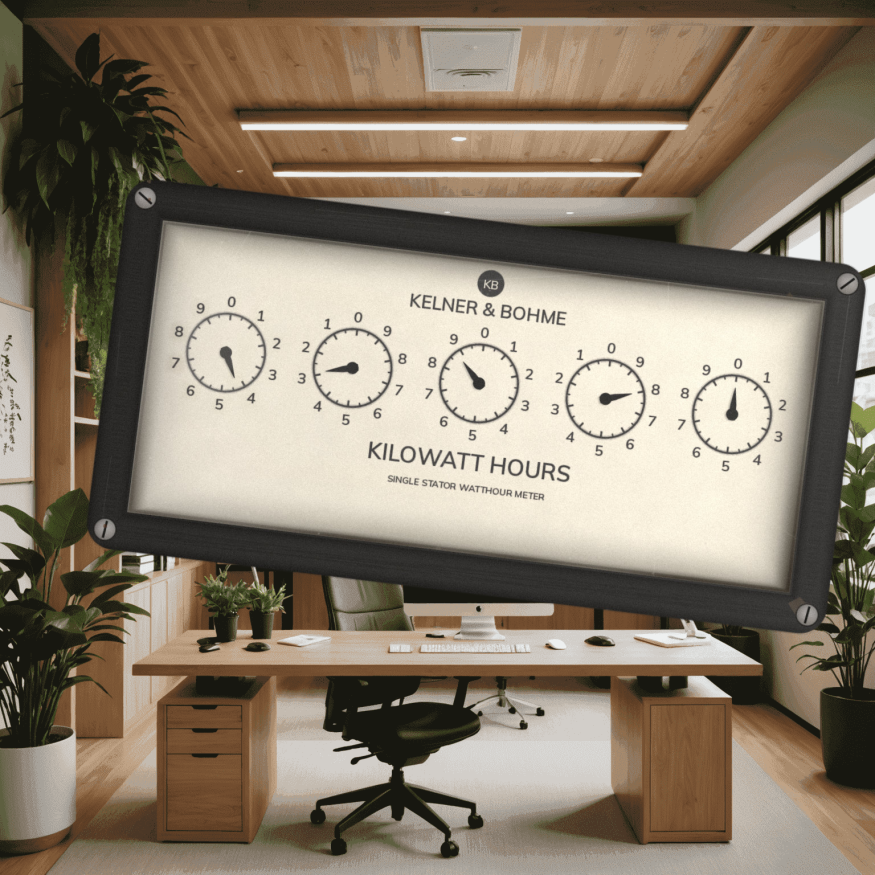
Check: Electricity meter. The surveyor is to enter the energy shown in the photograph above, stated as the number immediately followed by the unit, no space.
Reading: 42880kWh
